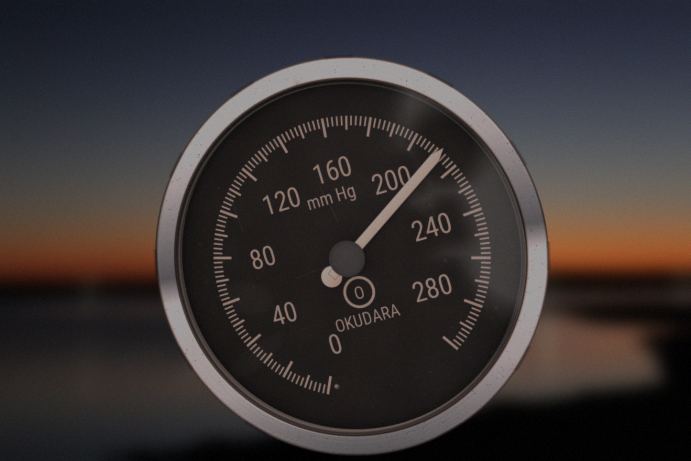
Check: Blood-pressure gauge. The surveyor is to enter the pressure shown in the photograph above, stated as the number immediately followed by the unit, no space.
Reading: 212mmHg
